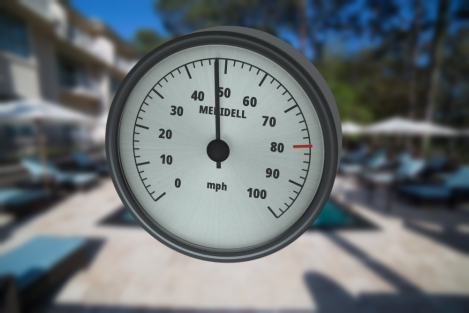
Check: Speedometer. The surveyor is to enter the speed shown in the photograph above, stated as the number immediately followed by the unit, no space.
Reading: 48mph
